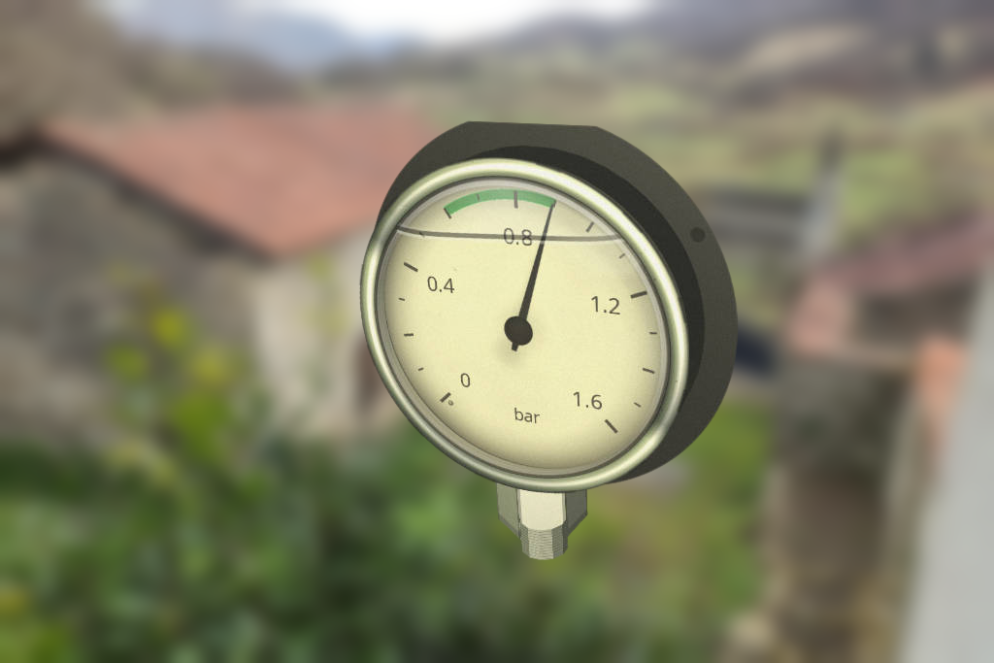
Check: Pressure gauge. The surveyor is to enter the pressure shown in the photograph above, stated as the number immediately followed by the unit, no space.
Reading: 0.9bar
